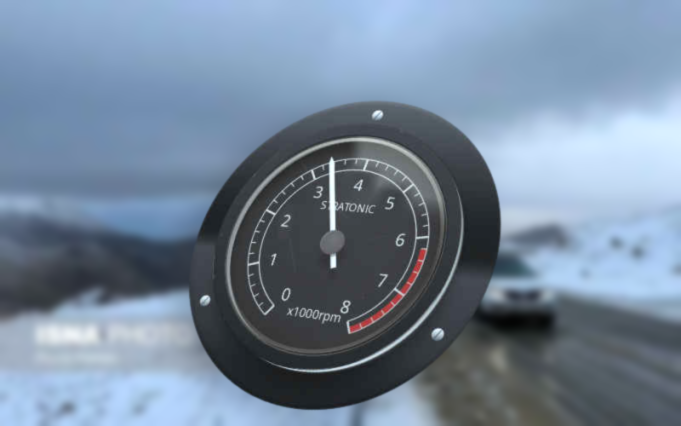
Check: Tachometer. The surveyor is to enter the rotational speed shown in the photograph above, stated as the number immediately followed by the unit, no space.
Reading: 3400rpm
